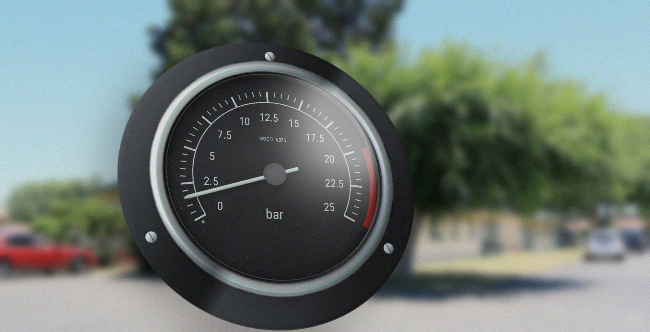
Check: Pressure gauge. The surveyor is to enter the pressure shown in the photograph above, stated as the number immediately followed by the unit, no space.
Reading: 1.5bar
